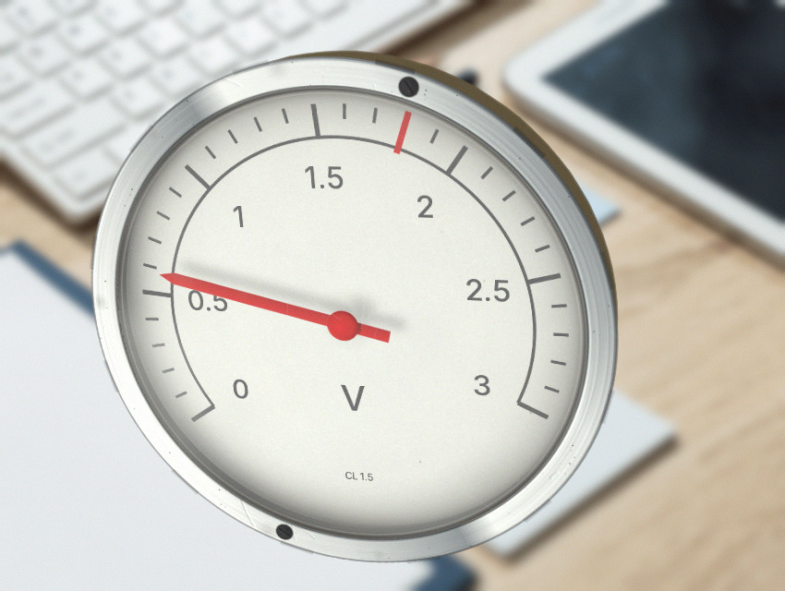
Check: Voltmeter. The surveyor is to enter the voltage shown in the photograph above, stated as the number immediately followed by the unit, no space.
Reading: 0.6V
